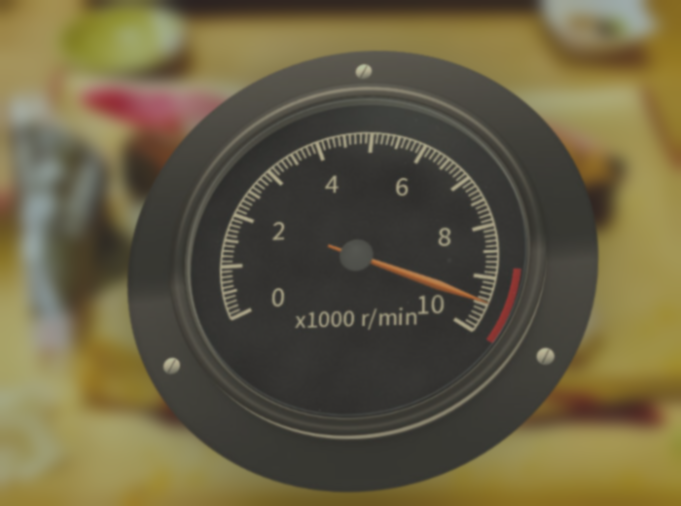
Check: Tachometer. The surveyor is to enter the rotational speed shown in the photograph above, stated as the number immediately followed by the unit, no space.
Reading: 9500rpm
